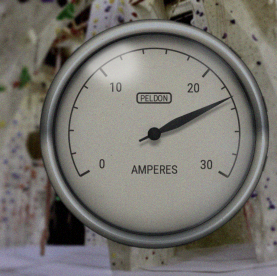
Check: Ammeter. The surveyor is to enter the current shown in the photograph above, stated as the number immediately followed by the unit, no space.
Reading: 23A
